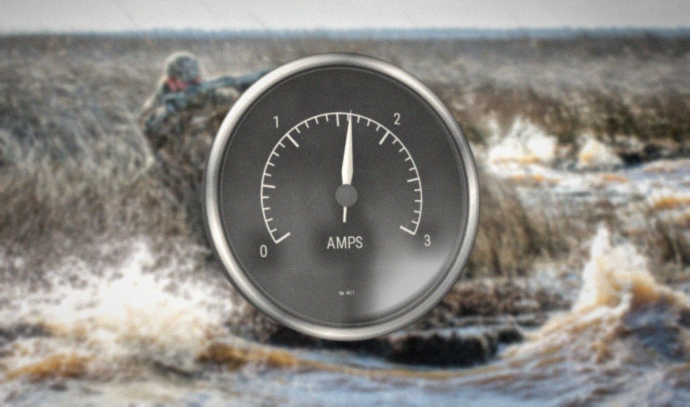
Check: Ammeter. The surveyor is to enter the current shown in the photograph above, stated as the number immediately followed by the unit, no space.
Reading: 1.6A
